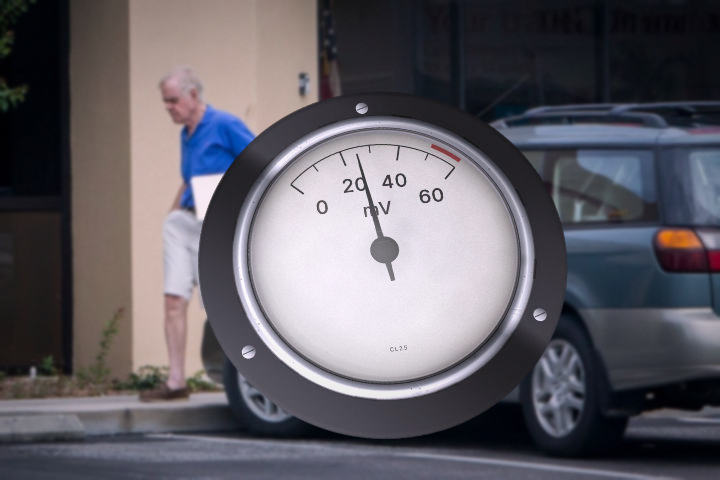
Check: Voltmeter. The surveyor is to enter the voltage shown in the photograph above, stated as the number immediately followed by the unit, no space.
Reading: 25mV
